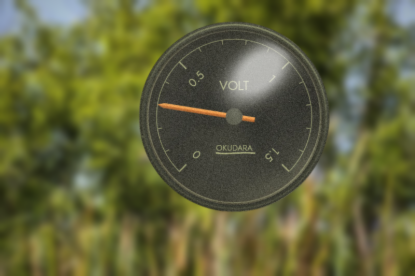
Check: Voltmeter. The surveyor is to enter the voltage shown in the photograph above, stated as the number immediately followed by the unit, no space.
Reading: 0.3V
